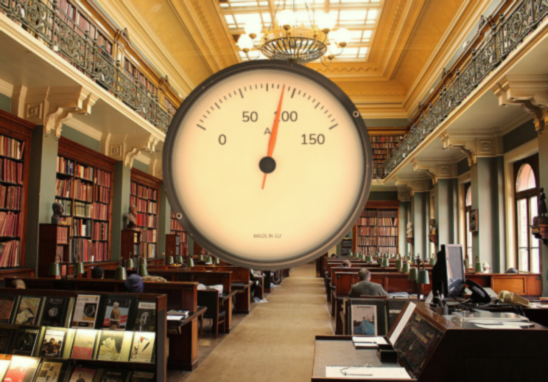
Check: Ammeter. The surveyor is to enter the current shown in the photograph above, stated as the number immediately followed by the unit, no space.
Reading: 90A
